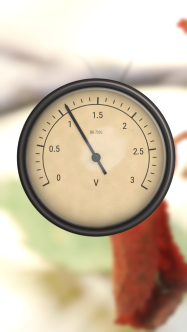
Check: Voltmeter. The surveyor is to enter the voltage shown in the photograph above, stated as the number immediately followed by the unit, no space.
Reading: 1.1V
